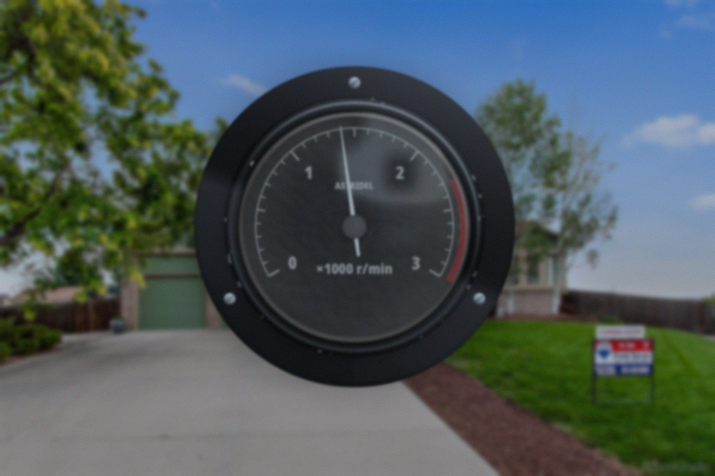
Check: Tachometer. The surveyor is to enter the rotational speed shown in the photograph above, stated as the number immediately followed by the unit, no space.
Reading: 1400rpm
